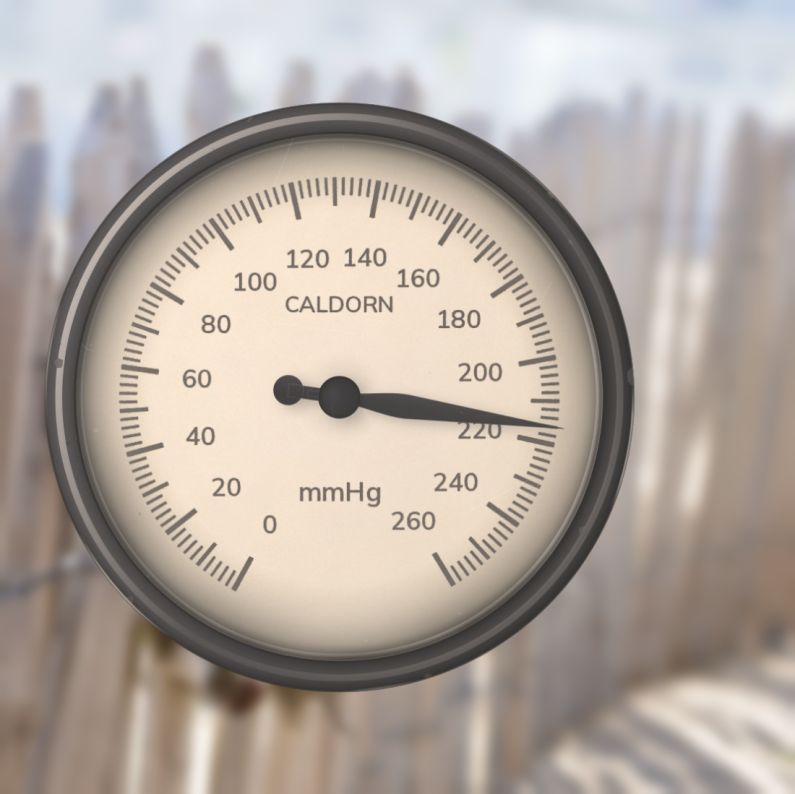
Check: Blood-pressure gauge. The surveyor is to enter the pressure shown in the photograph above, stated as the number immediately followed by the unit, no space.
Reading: 216mmHg
